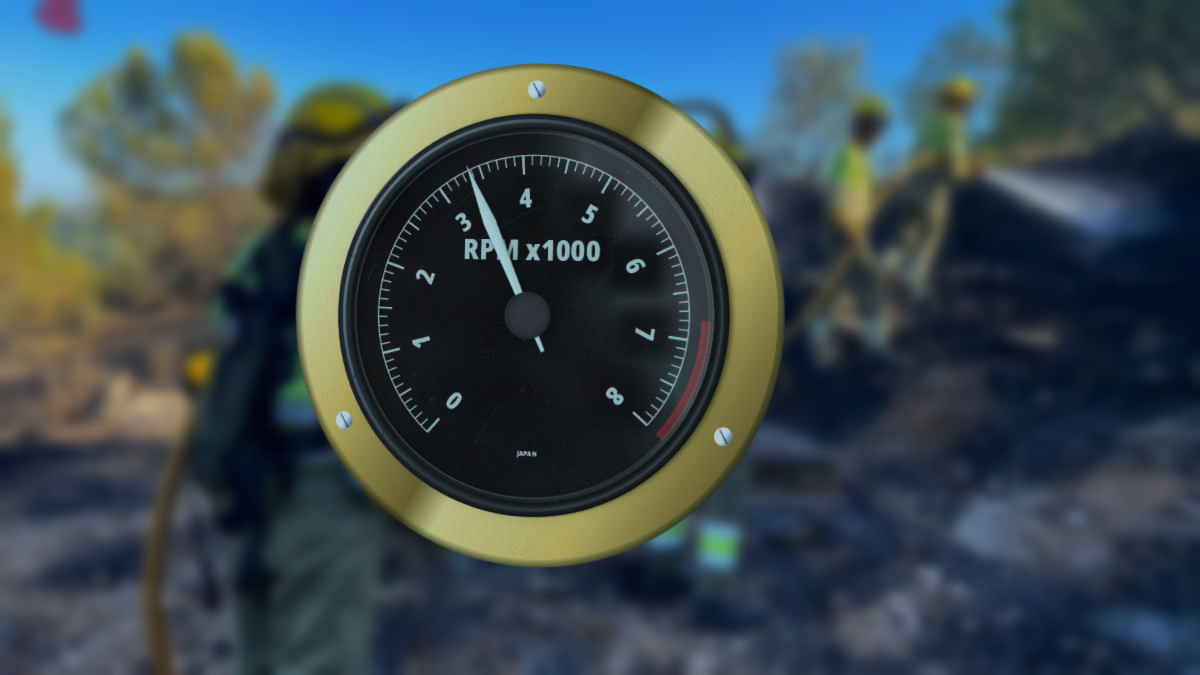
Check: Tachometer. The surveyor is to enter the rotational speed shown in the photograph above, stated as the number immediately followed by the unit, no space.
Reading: 3400rpm
